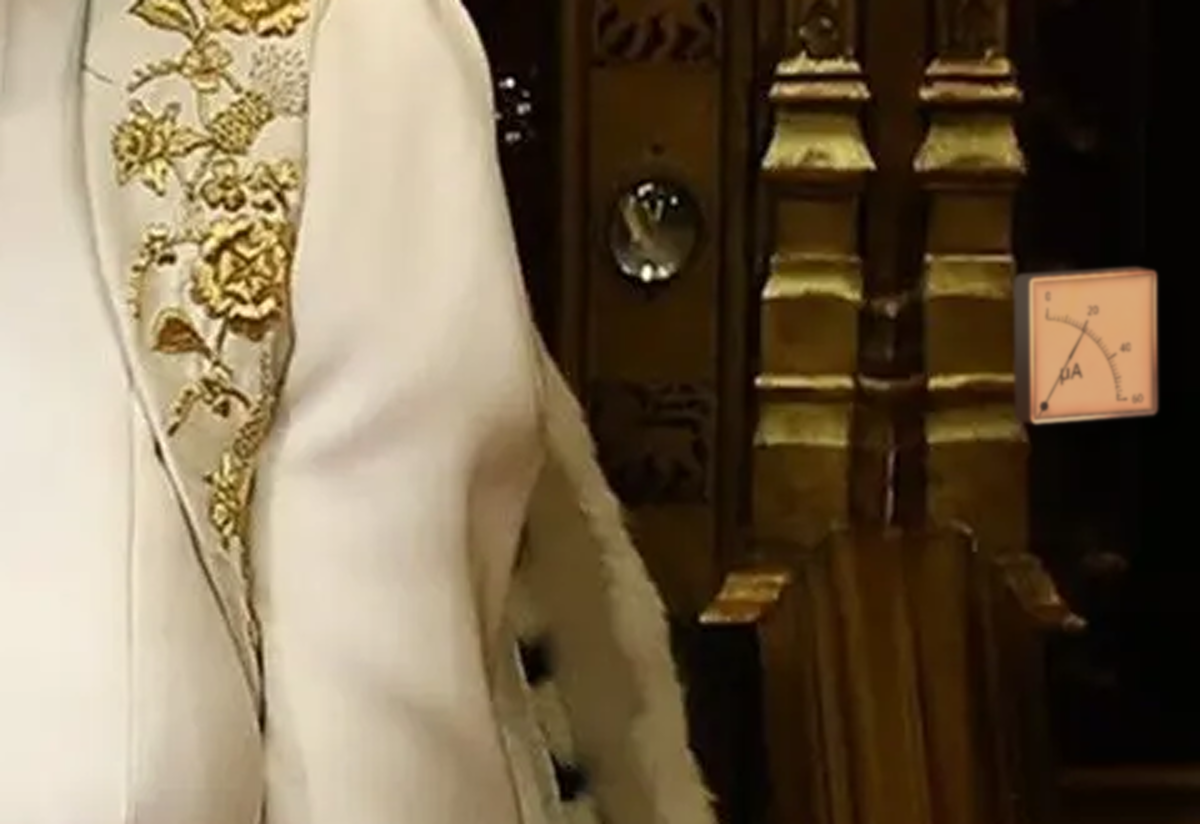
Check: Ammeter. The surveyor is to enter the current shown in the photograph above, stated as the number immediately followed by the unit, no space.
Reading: 20µA
